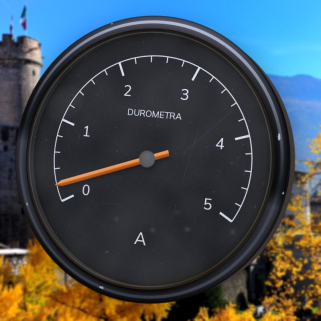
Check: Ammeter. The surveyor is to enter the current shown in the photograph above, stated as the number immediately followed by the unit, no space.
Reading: 0.2A
